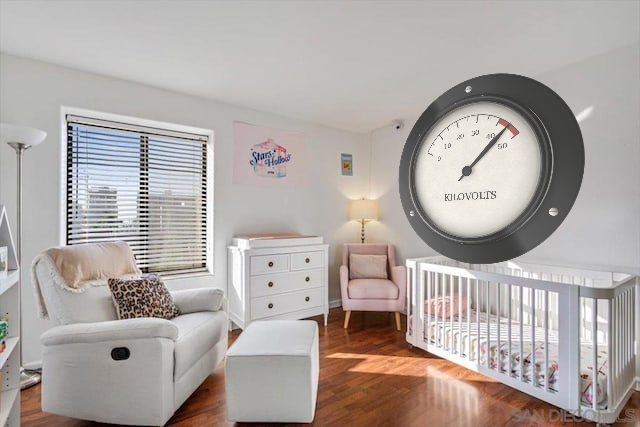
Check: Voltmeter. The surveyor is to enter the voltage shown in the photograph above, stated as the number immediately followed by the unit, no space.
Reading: 45kV
